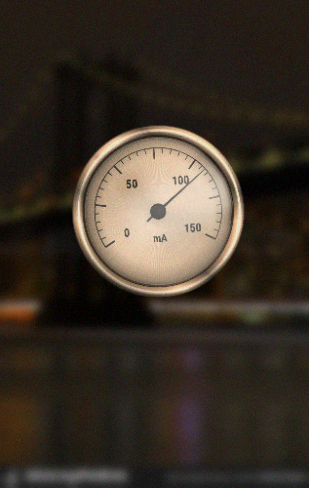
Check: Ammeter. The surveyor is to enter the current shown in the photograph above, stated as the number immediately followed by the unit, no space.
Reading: 107.5mA
